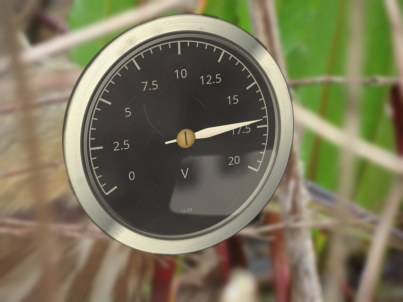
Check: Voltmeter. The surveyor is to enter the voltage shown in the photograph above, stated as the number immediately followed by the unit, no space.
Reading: 17V
